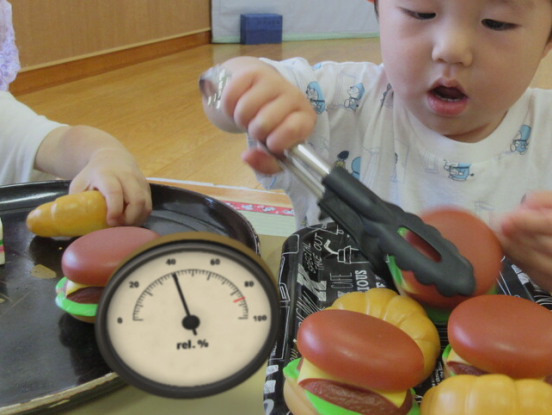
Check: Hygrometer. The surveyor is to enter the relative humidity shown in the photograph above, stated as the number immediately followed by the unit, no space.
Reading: 40%
